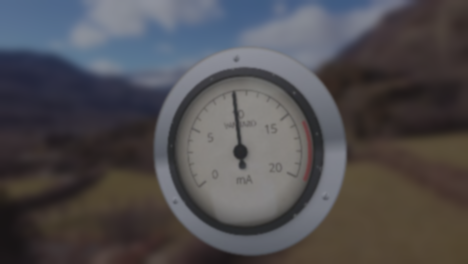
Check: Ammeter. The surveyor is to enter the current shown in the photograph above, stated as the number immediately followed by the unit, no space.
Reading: 10mA
